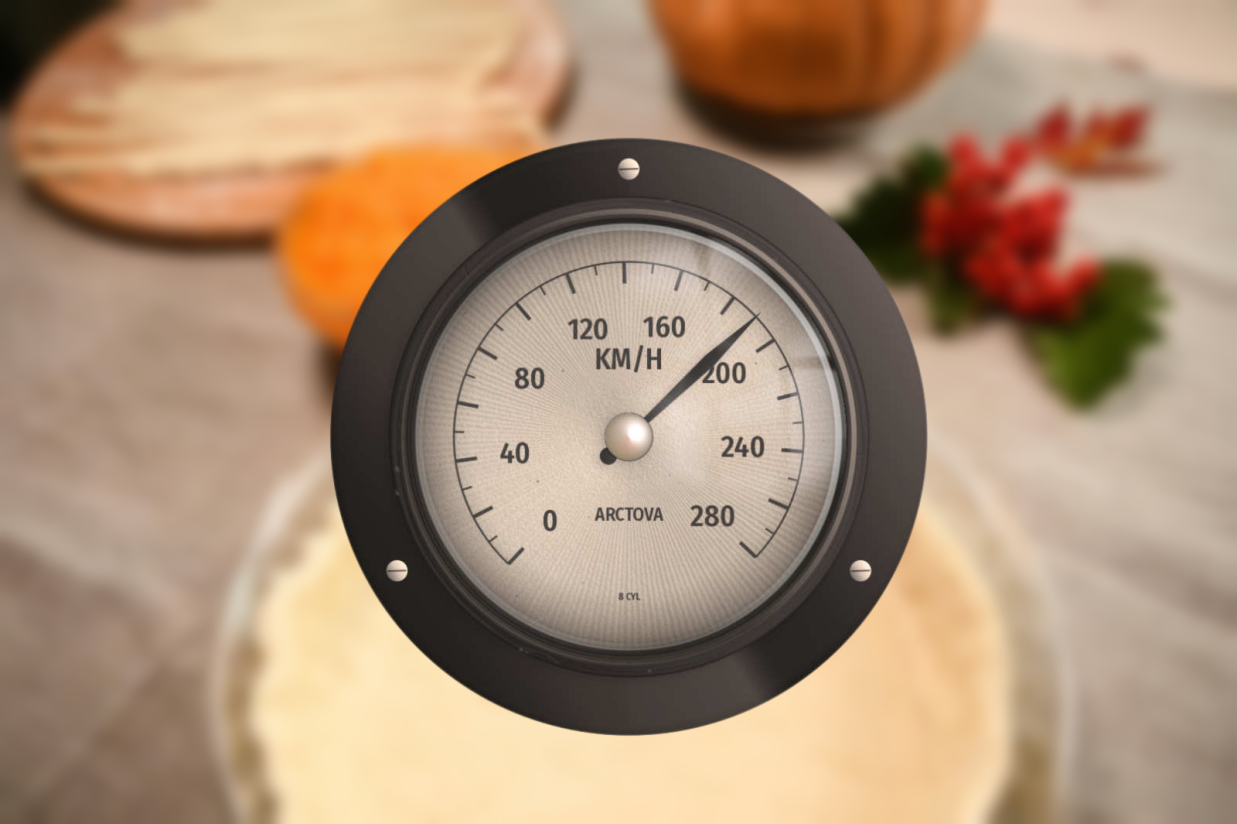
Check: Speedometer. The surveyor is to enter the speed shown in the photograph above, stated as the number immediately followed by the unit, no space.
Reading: 190km/h
